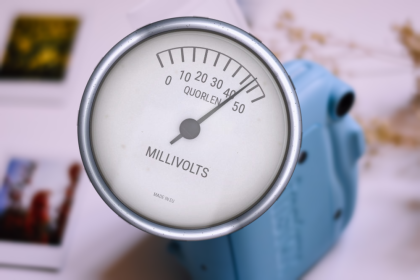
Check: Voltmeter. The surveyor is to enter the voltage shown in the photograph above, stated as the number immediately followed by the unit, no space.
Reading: 42.5mV
